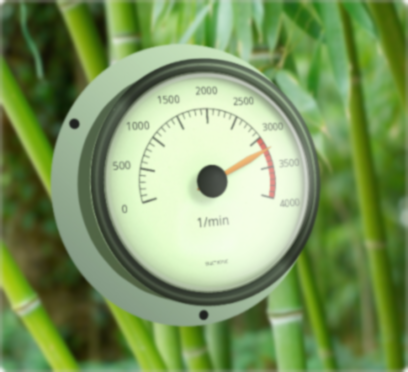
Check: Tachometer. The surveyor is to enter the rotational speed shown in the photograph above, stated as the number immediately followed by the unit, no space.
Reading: 3200rpm
